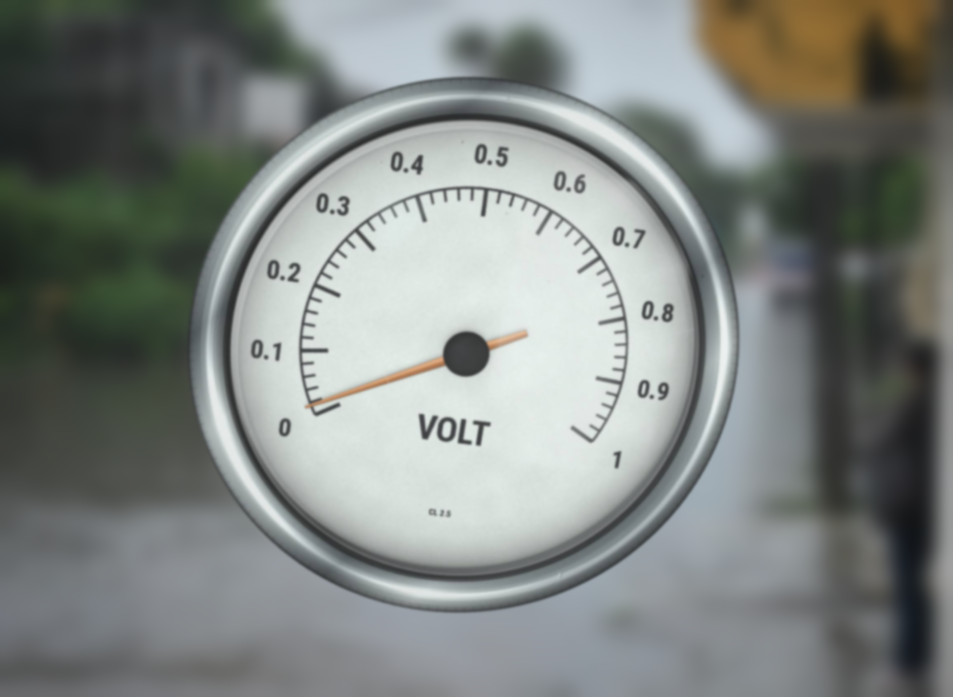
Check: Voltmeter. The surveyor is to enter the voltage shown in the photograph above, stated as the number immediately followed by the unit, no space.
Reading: 0.02V
